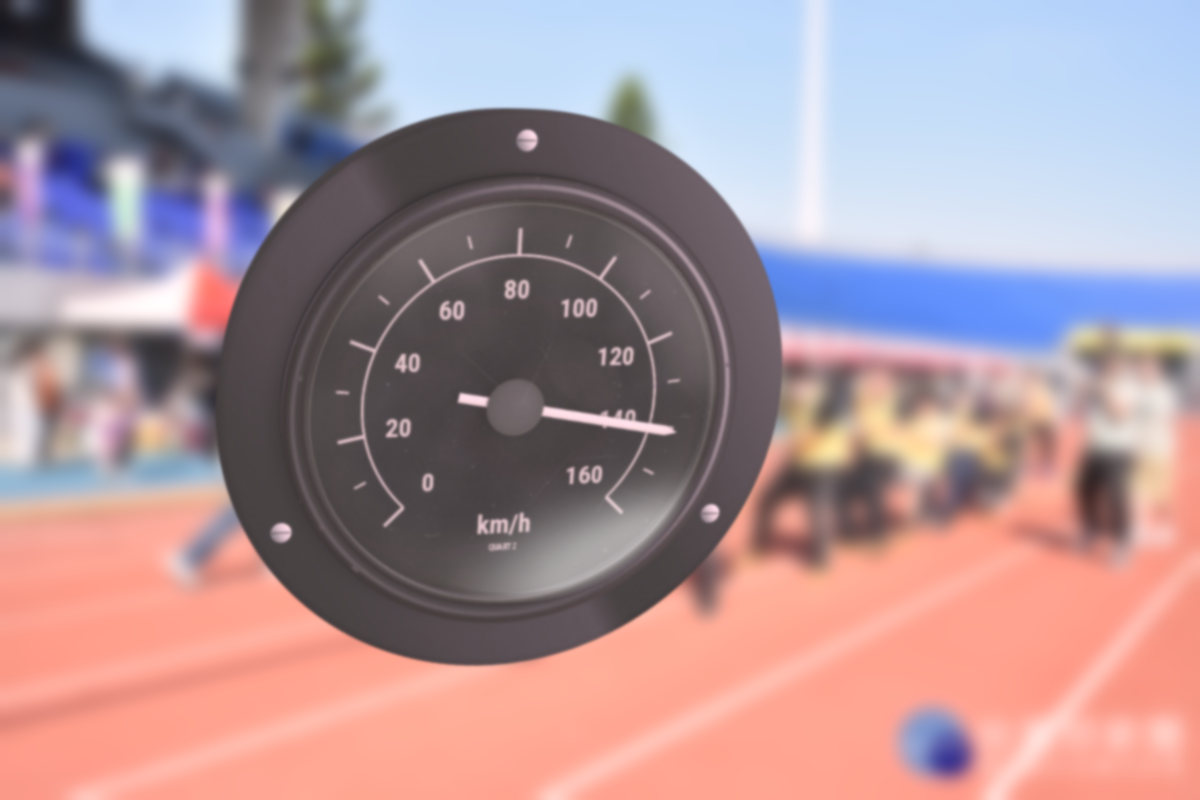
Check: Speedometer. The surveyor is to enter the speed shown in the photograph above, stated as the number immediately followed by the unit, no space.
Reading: 140km/h
